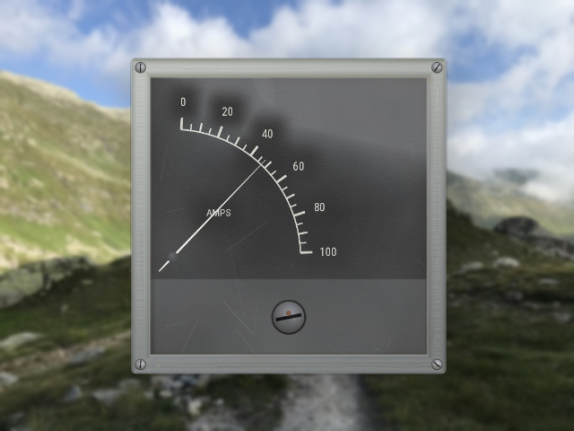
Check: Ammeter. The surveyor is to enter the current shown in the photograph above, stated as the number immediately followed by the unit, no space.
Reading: 47.5A
